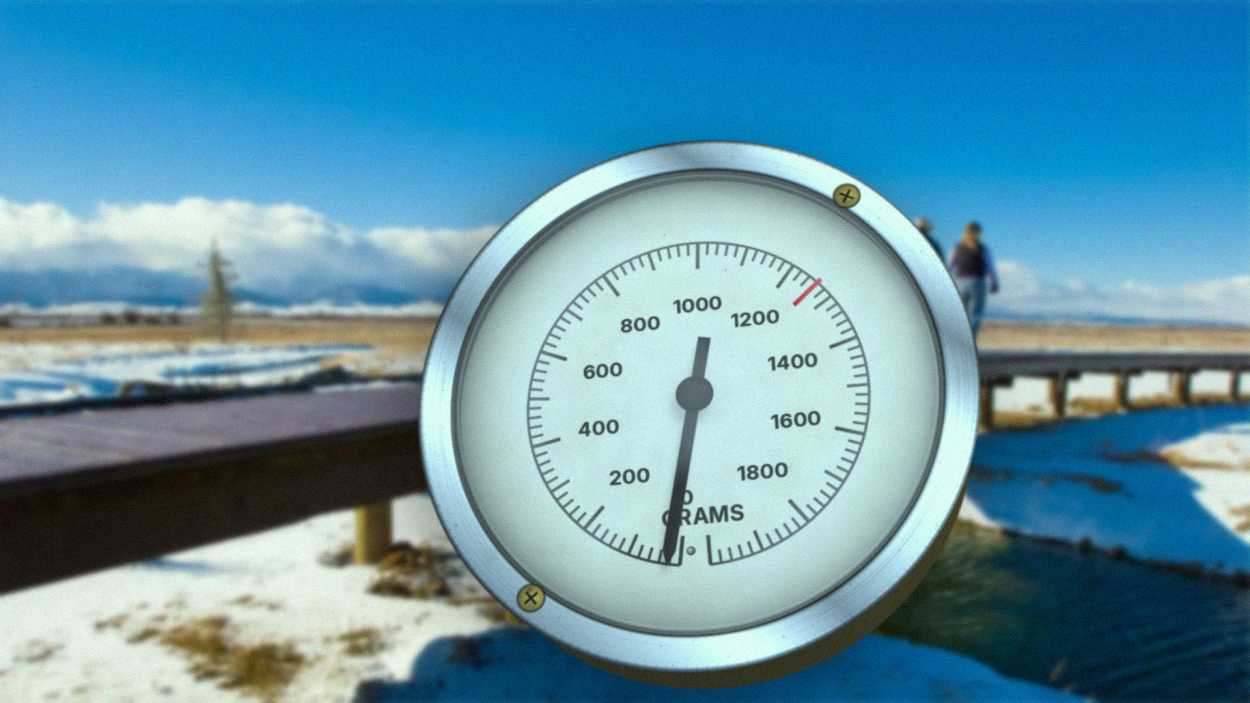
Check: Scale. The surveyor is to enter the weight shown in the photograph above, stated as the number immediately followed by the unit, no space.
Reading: 20g
